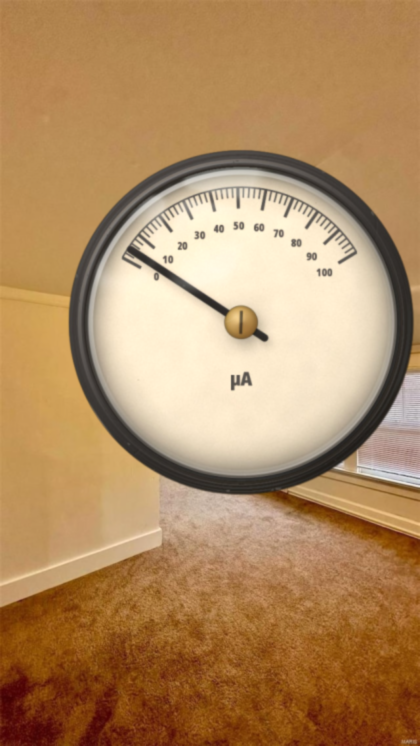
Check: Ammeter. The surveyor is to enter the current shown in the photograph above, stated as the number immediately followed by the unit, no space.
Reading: 4µA
